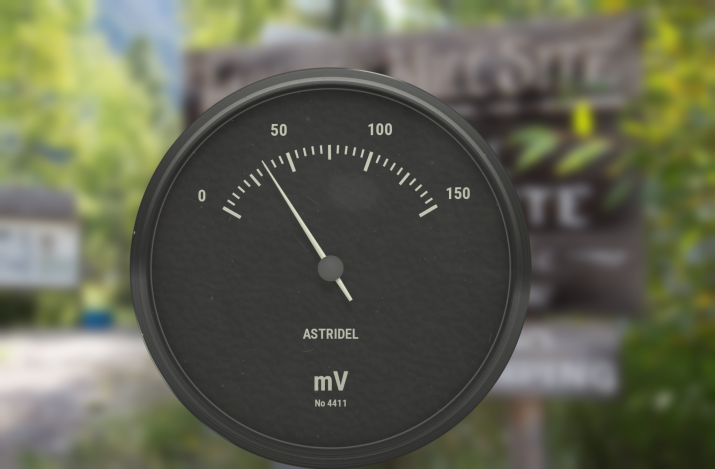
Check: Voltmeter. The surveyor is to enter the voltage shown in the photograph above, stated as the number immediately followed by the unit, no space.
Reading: 35mV
